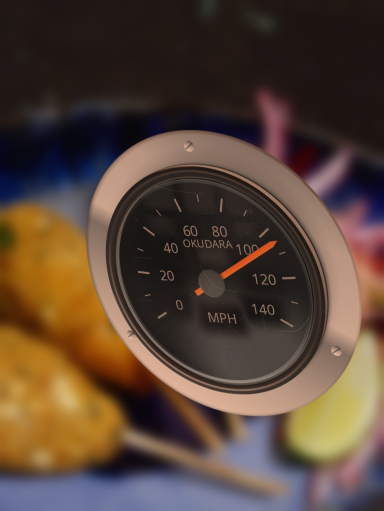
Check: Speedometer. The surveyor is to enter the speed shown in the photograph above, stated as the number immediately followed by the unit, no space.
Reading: 105mph
